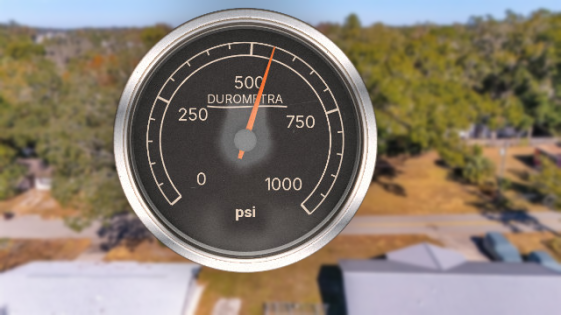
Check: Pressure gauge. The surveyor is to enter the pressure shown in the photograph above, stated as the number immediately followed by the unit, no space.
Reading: 550psi
